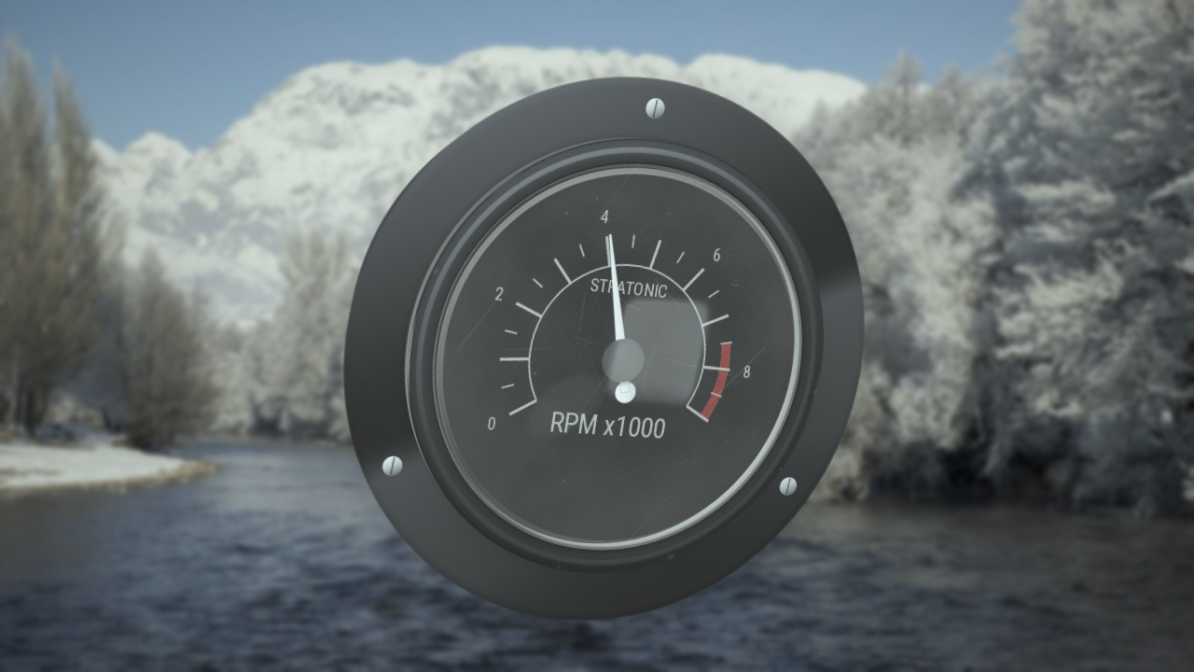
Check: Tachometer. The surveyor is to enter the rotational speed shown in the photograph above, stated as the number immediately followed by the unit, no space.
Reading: 4000rpm
